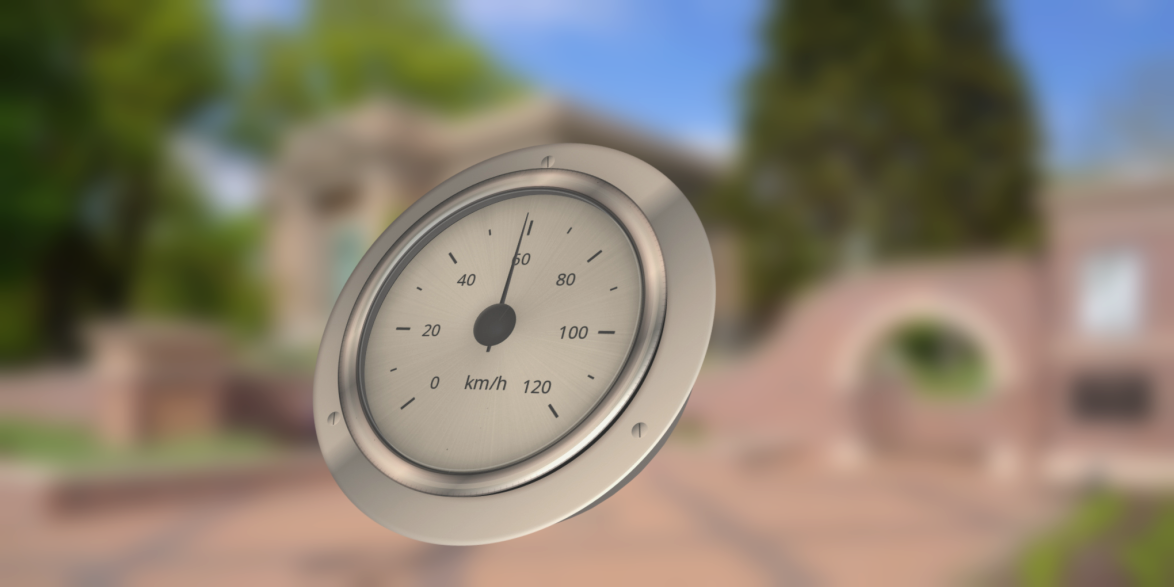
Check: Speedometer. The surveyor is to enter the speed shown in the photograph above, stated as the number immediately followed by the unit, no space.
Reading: 60km/h
